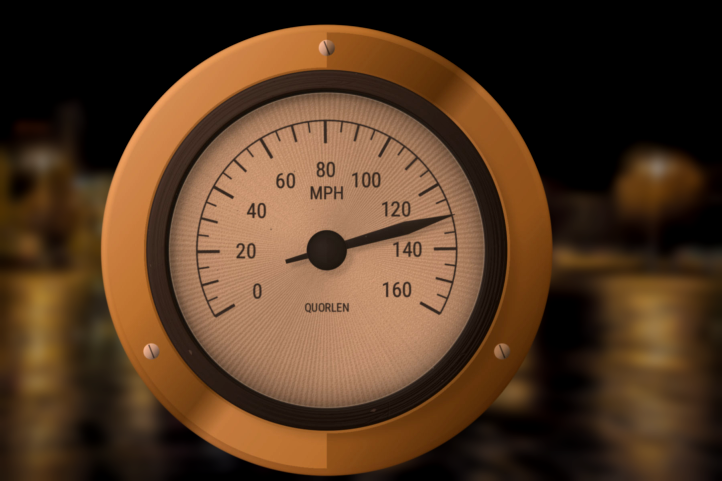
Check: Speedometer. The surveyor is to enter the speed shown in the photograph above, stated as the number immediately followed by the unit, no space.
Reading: 130mph
